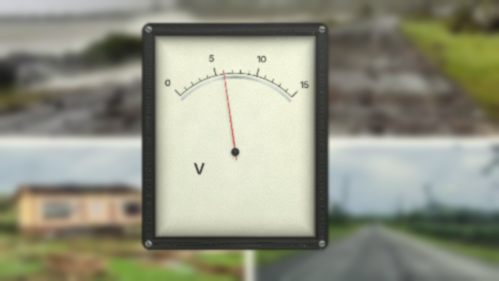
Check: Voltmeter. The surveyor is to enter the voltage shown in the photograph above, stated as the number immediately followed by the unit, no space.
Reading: 6V
